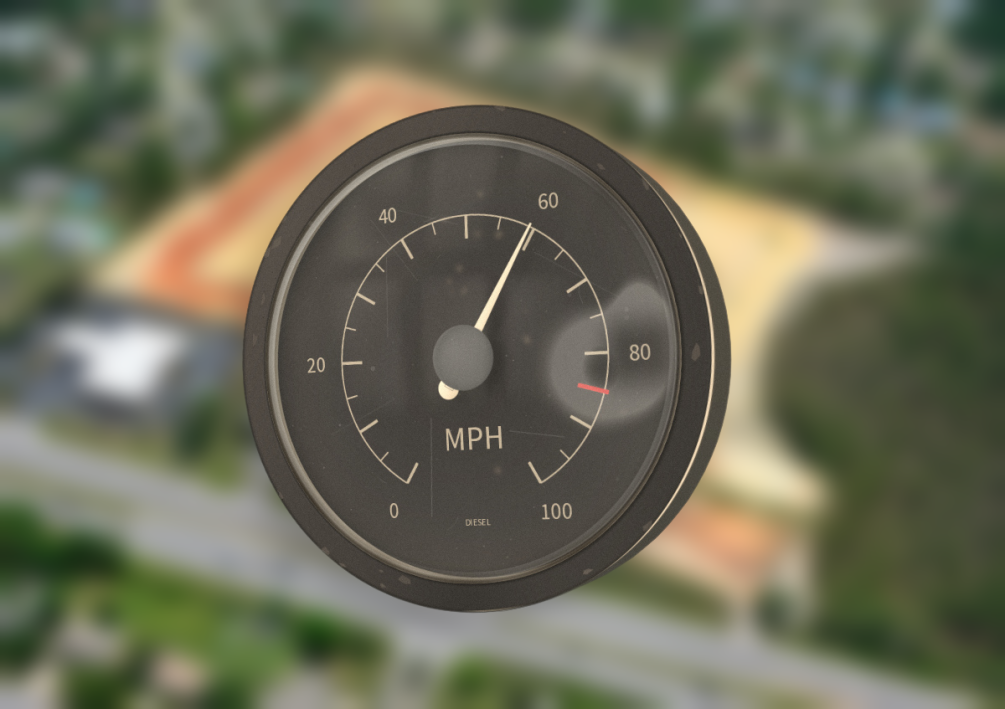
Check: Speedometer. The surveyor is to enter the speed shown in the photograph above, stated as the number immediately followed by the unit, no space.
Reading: 60mph
